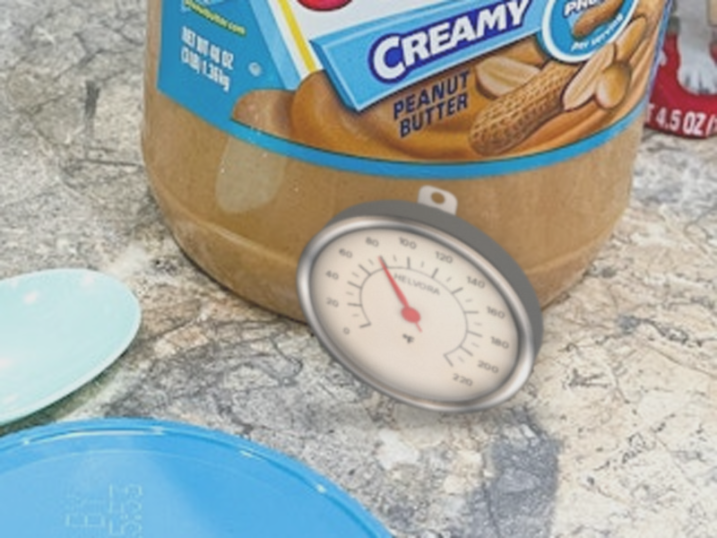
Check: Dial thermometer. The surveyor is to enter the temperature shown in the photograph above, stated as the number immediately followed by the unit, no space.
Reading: 80°F
